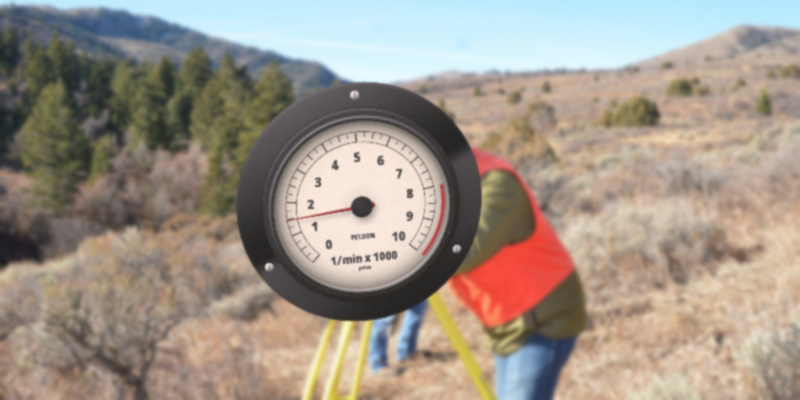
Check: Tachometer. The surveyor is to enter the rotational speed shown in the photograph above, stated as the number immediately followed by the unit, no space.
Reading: 1500rpm
